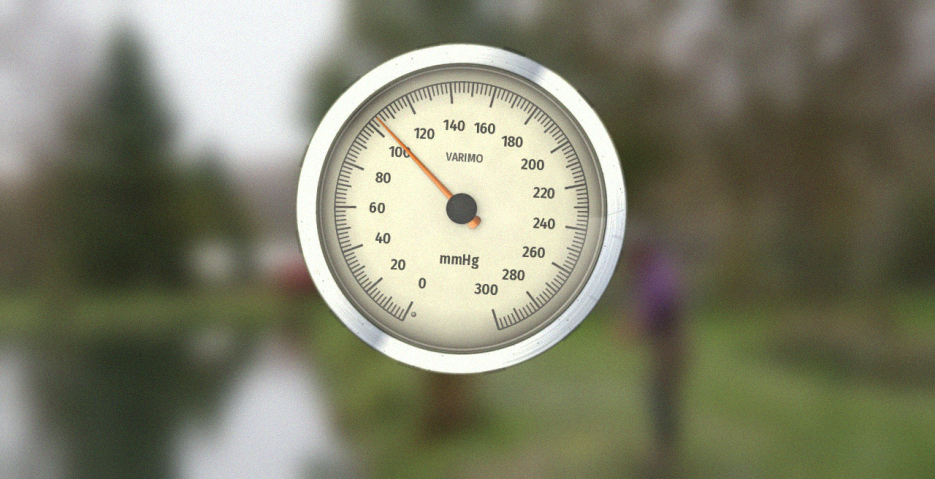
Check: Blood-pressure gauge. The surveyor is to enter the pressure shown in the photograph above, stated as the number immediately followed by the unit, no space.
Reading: 104mmHg
